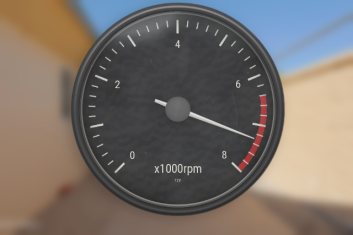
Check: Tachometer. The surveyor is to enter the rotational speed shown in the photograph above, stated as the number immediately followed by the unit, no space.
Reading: 7300rpm
